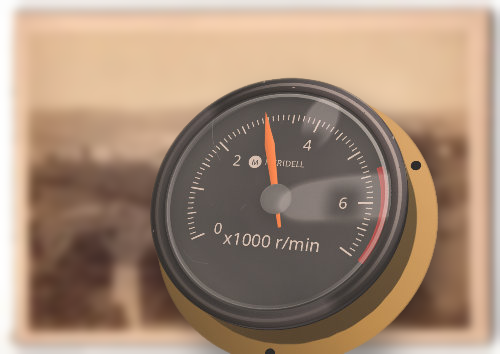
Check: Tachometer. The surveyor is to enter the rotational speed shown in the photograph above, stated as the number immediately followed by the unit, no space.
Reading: 3000rpm
